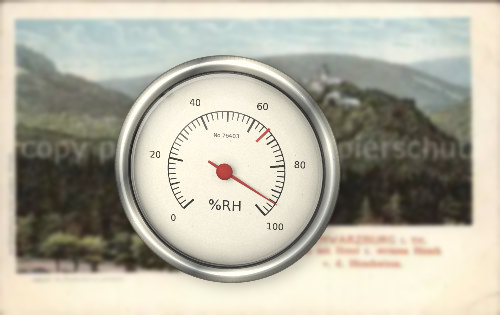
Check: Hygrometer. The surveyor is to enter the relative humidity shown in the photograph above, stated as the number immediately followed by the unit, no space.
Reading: 94%
